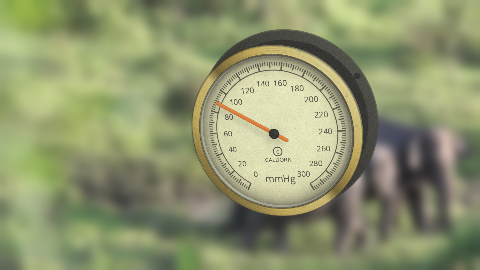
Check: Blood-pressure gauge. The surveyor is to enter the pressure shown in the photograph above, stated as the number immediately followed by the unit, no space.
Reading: 90mmHg
